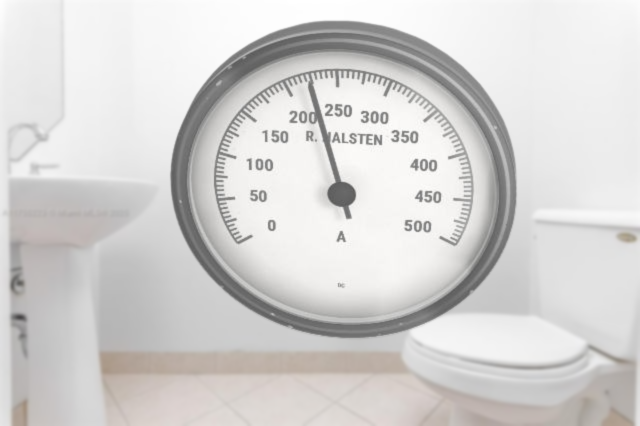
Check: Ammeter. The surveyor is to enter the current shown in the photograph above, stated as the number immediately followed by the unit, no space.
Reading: 225A
